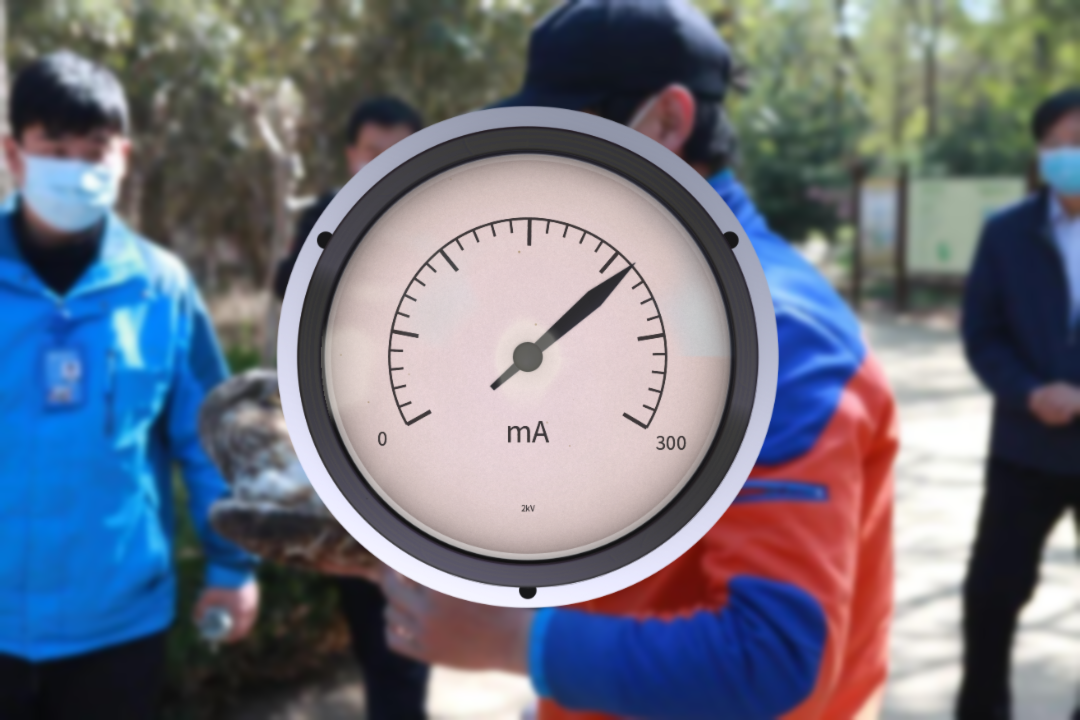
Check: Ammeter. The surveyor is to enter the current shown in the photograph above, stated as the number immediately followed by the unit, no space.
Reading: 210mA
